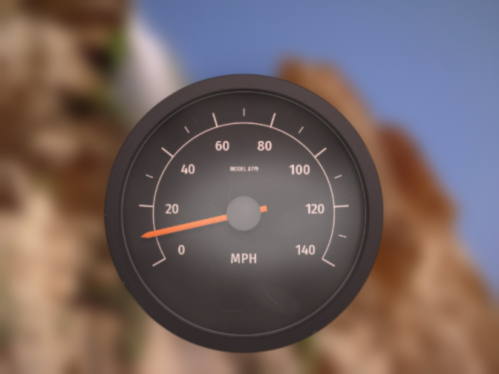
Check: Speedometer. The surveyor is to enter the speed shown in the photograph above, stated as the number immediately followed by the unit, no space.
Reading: 10mph
